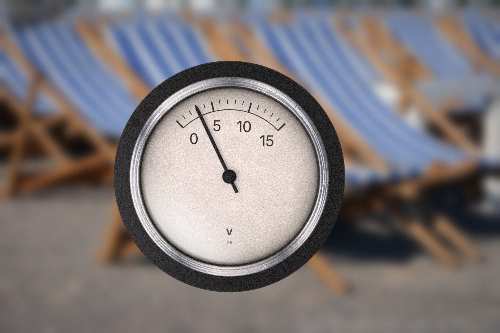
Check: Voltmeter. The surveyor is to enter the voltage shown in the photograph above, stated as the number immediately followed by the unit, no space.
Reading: 3V
